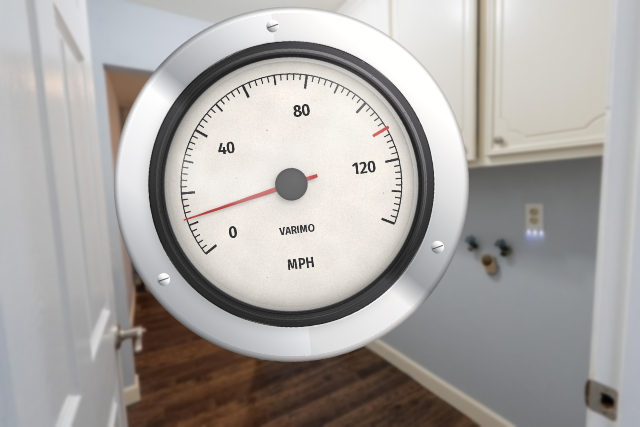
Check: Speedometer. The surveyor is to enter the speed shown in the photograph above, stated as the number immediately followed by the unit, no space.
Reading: 12mph
